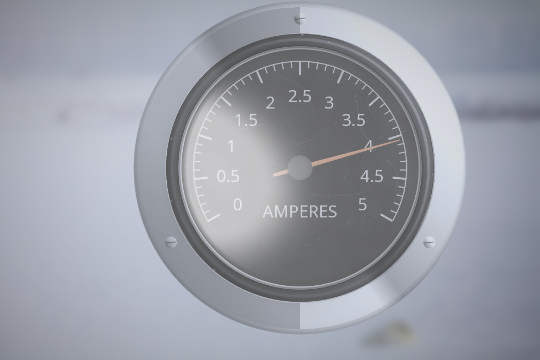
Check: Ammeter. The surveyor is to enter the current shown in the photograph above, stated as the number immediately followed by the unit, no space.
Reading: 4.05A
